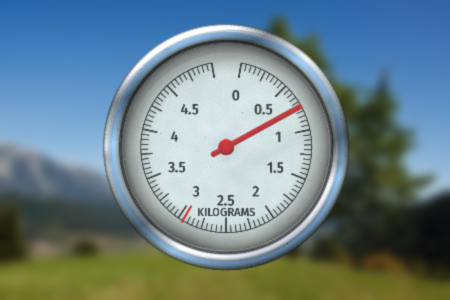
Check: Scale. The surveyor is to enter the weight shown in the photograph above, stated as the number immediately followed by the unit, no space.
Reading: 0.75kg
